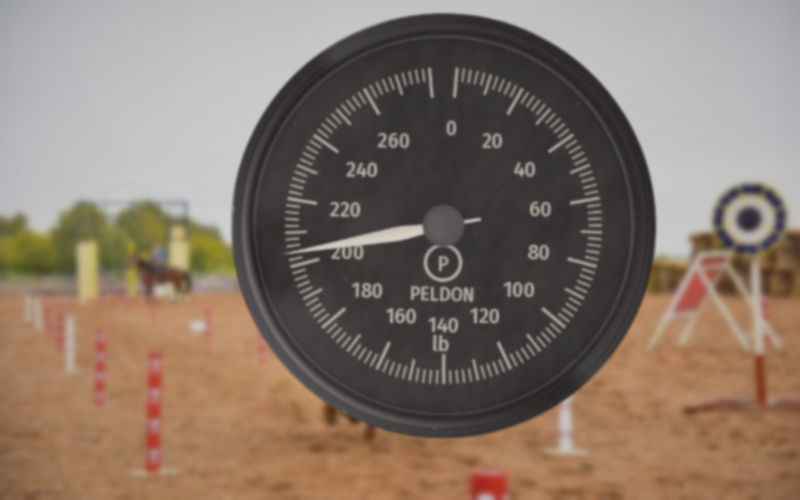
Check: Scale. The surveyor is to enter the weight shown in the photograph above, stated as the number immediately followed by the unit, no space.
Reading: 204lb
